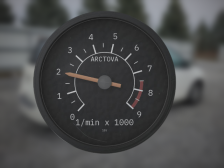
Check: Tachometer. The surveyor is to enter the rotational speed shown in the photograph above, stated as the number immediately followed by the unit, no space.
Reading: 2000rpm
